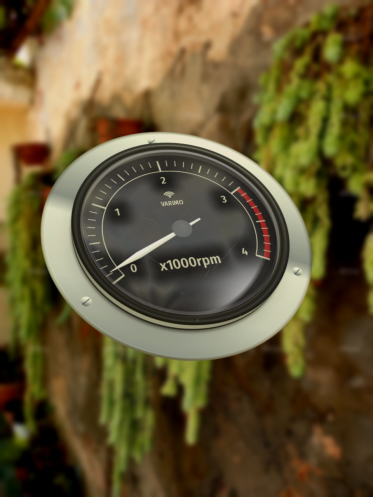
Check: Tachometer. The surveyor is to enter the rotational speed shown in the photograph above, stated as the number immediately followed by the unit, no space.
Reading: 100rpm
